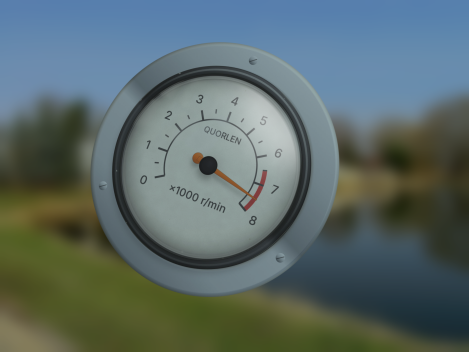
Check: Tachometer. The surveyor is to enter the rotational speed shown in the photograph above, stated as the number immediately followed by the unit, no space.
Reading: 7500rpm
